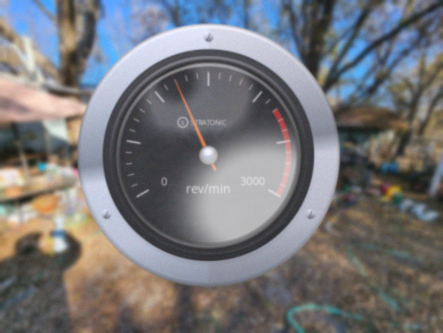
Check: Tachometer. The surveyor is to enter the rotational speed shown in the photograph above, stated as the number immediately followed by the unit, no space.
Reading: 1200rpm
